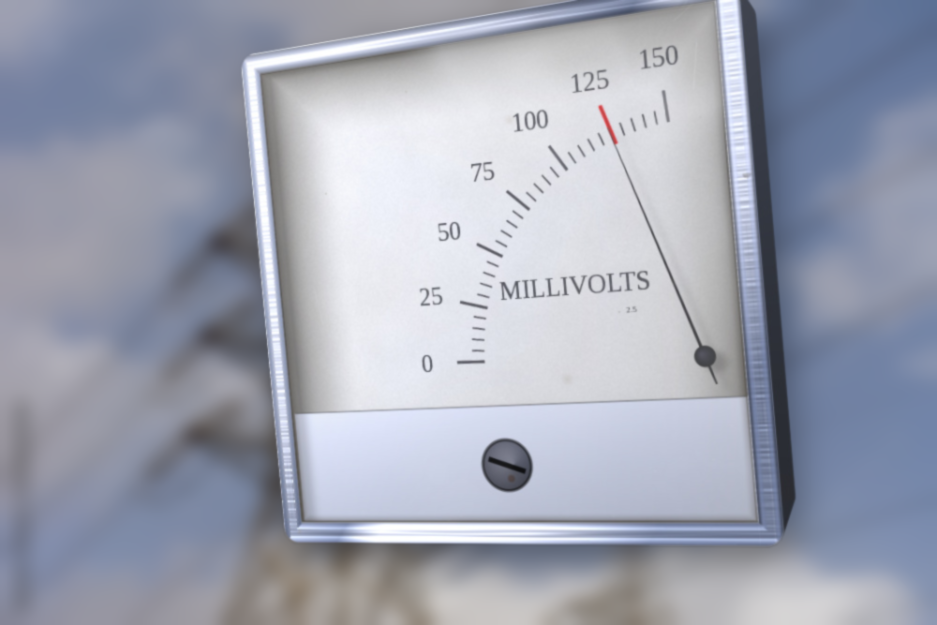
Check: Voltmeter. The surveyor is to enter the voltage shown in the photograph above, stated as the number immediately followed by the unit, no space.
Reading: 125mV
